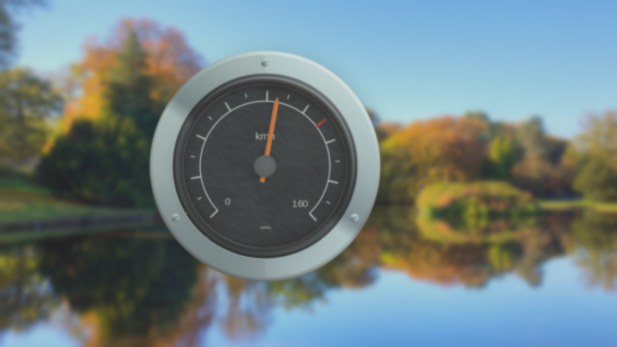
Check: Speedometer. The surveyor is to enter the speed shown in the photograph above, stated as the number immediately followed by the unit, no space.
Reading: 85km/h
